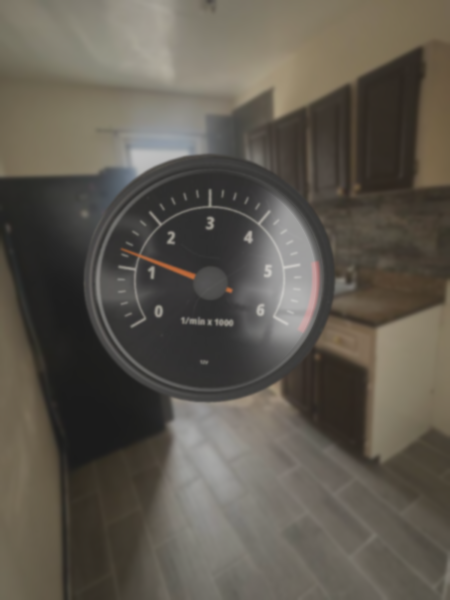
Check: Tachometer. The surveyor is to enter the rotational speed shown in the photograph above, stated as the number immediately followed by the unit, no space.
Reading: 1300rpm
